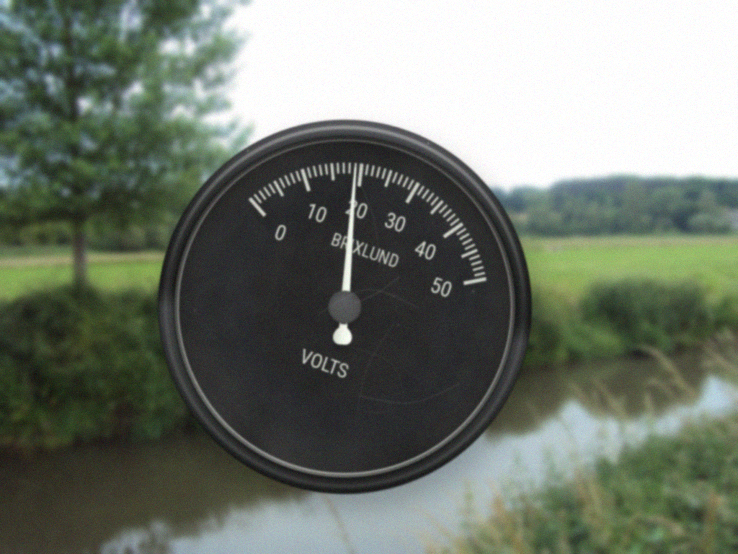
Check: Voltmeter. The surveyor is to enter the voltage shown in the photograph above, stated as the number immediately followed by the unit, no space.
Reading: 19V
